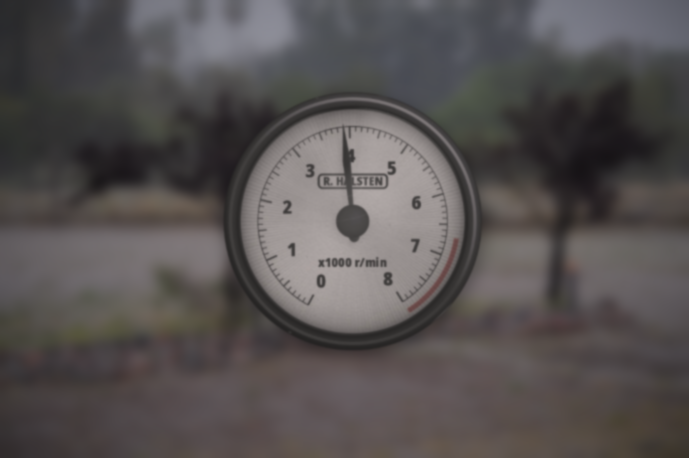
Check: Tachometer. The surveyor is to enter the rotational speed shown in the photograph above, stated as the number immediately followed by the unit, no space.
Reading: 3900rpm
